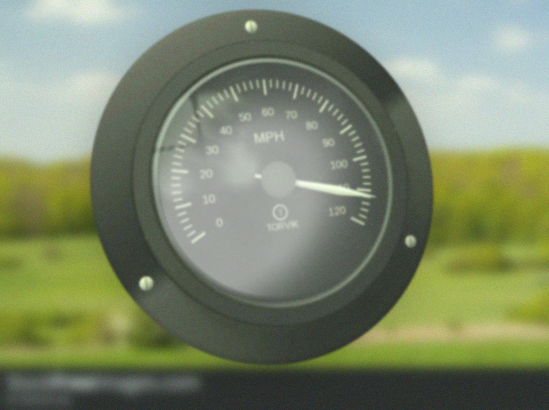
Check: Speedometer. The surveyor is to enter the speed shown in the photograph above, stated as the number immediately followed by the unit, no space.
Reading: 112mph
